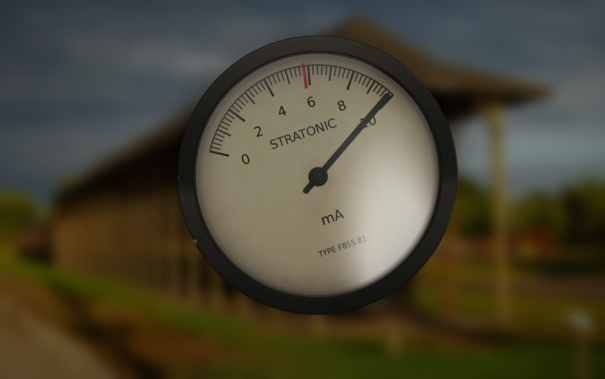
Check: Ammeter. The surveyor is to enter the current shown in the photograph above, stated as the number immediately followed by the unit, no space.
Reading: 9.8mA
